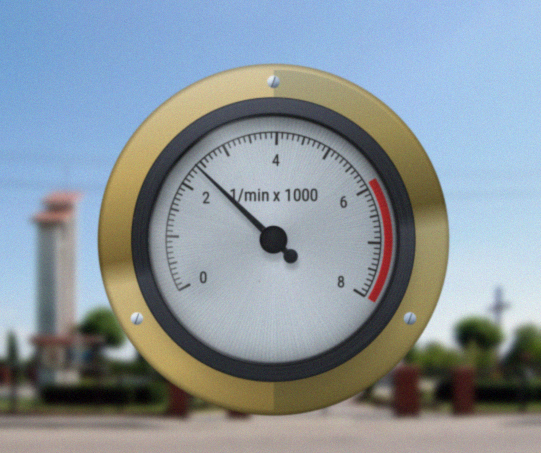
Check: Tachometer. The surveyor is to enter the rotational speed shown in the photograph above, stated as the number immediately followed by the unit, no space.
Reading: 2400rpm
